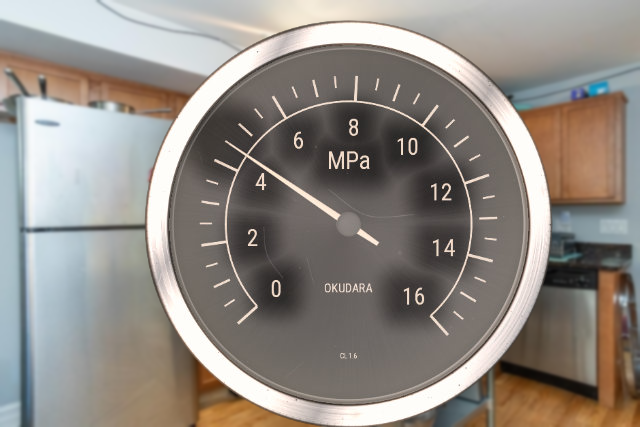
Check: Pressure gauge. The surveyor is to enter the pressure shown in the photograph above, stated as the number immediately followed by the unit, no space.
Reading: 4.5MPa
